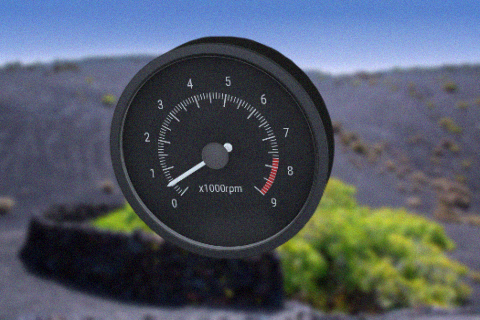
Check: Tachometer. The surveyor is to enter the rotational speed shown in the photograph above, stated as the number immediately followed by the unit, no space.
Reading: 500rpm
